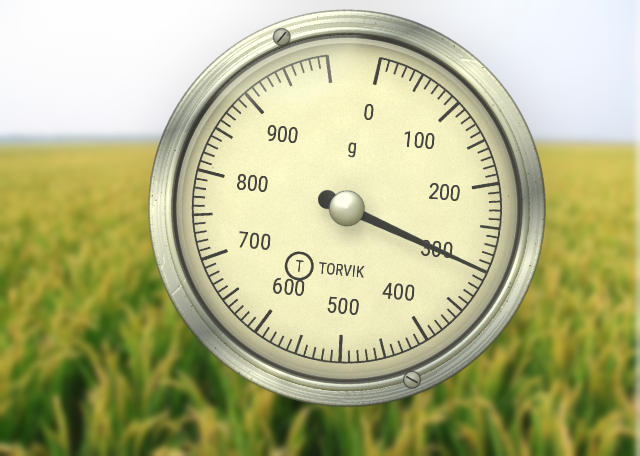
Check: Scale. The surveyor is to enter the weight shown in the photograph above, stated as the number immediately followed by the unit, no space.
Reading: 300g
